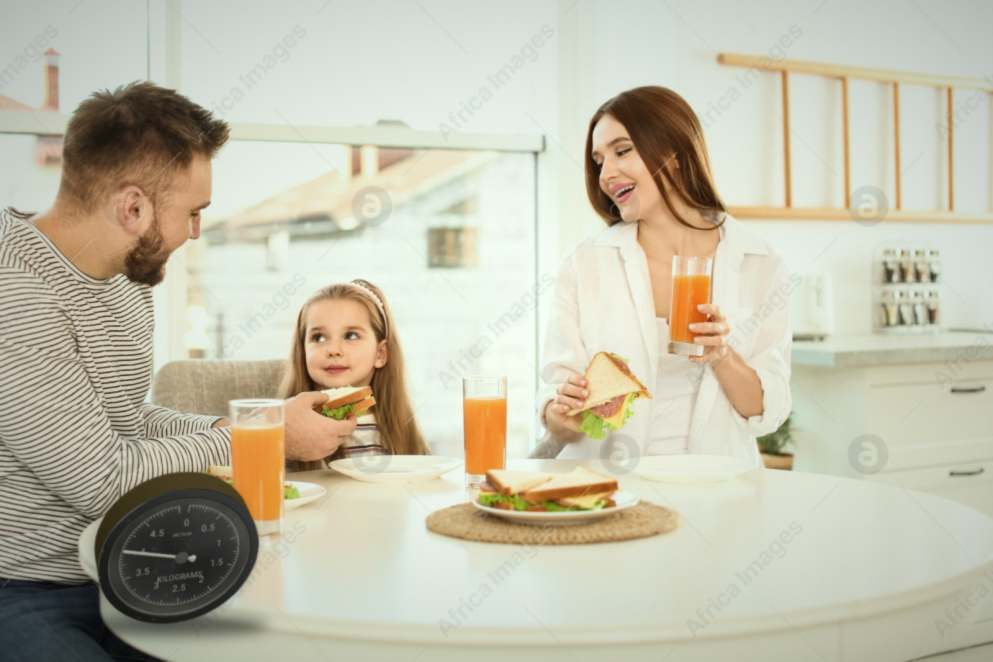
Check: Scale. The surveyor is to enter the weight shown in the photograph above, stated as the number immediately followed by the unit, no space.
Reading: 4kg
